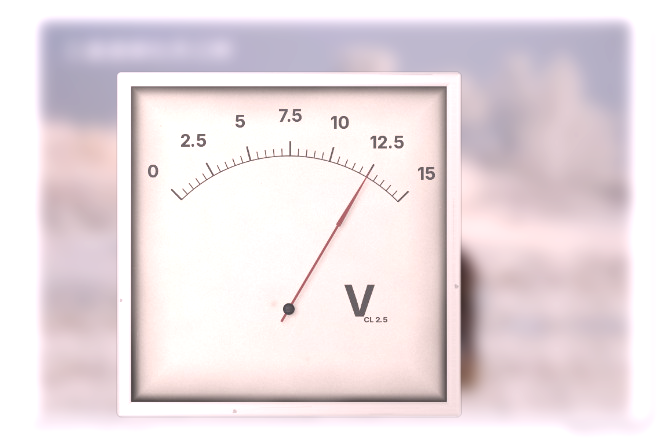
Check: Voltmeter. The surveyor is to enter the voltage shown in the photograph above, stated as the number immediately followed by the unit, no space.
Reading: 12.5V
